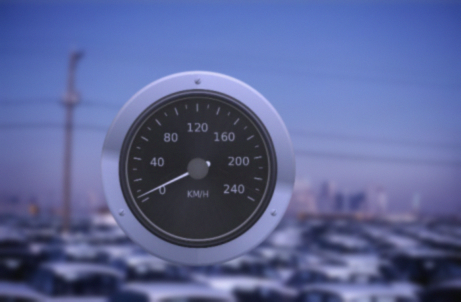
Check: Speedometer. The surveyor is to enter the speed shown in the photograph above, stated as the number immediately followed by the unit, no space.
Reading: 5km/h
